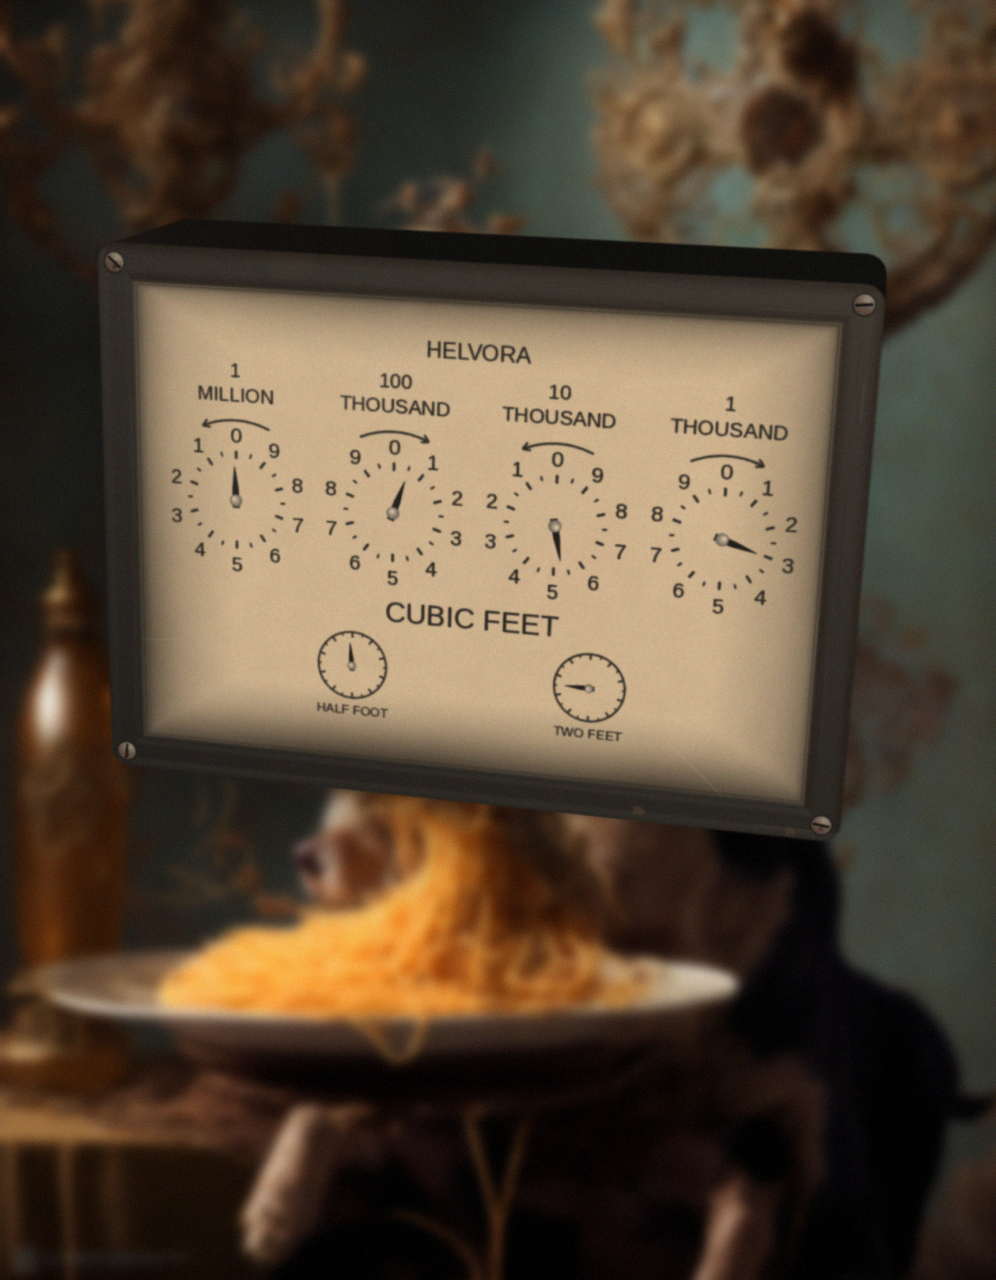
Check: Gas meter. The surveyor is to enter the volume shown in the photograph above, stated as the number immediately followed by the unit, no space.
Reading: 5300ft³
